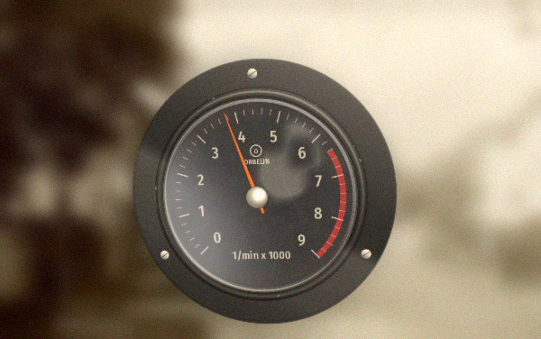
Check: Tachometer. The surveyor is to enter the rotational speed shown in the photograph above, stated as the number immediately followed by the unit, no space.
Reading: 3800rpm
